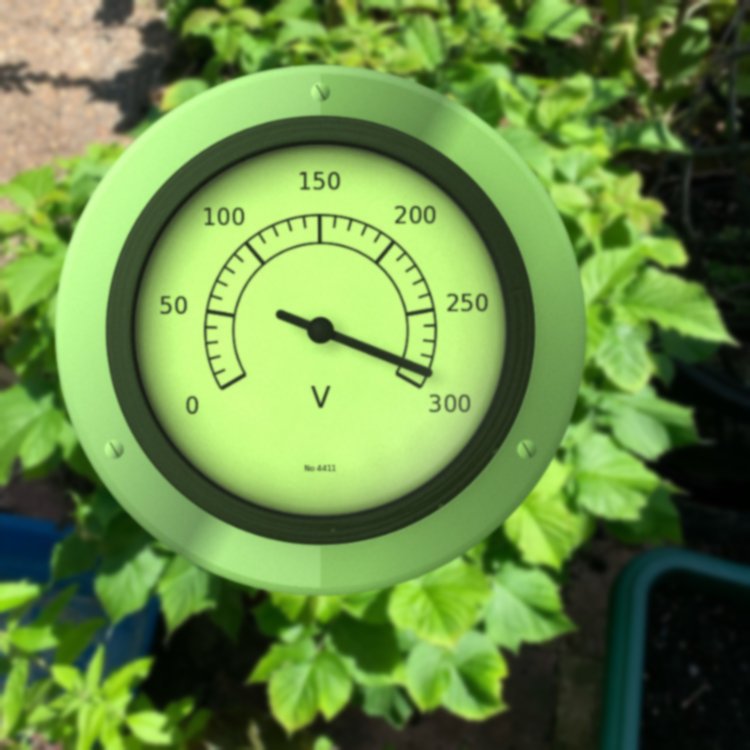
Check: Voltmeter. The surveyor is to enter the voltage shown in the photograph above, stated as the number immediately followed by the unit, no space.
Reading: 290V
